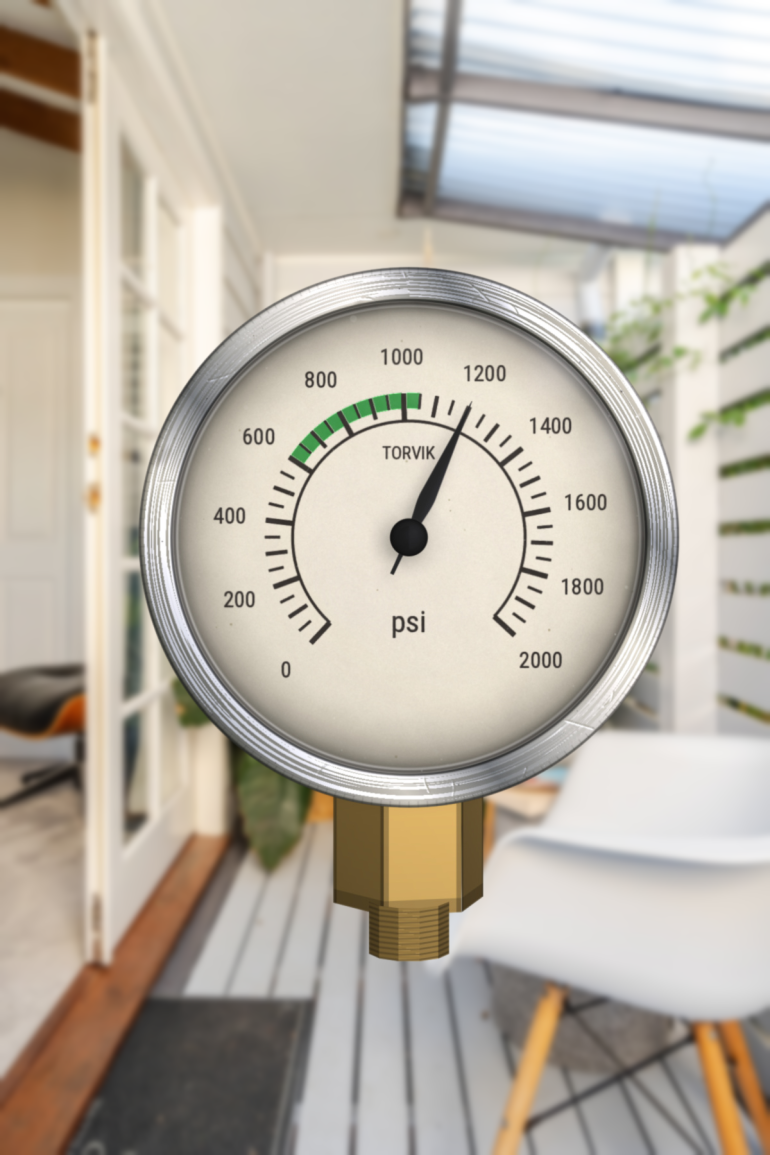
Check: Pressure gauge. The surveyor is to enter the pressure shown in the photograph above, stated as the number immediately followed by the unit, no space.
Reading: 1200psi
